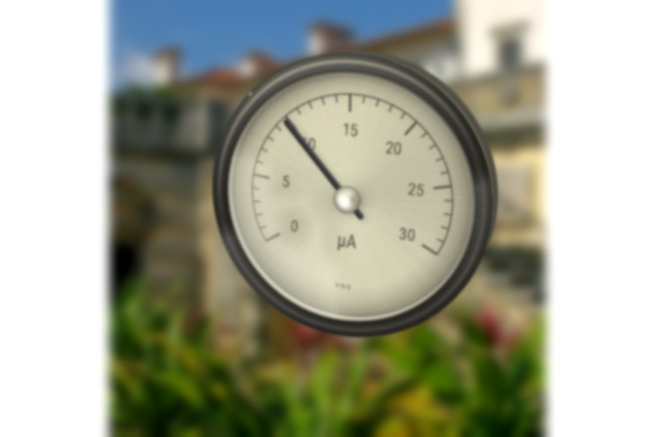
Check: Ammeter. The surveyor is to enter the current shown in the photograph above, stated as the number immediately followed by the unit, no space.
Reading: 10µA
